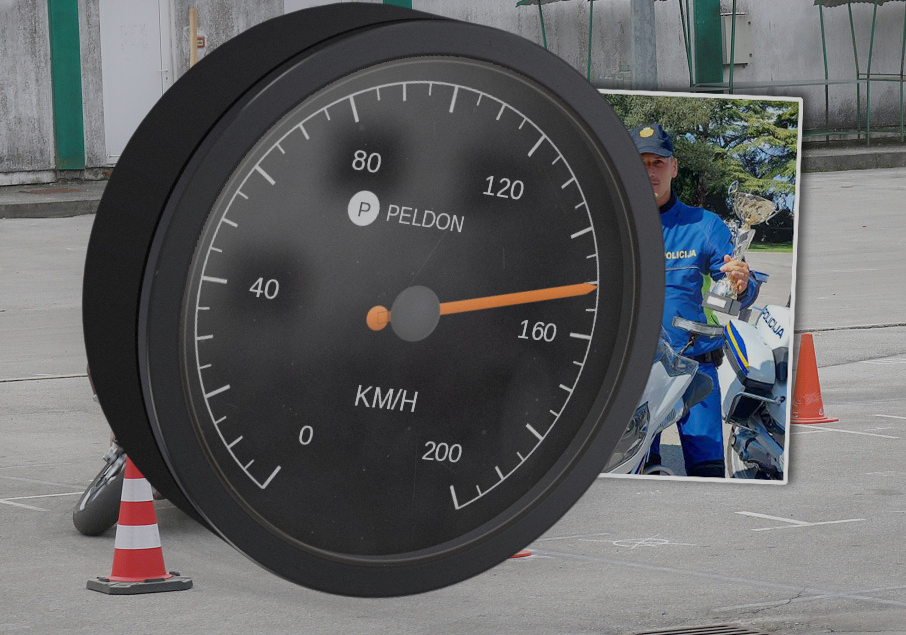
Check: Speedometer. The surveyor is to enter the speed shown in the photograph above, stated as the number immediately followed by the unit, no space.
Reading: 150km/h
